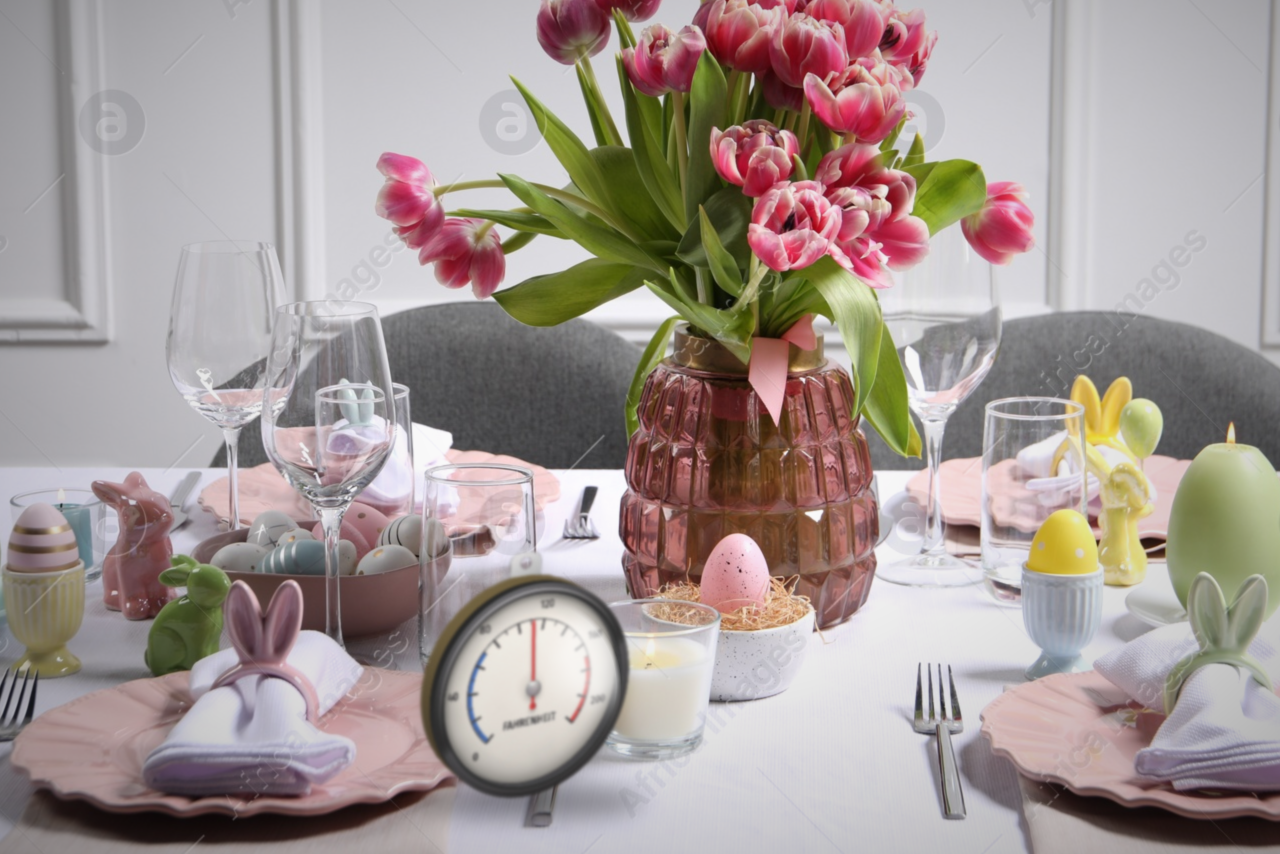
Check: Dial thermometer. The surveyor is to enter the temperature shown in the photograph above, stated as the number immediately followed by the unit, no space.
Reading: 110°F
